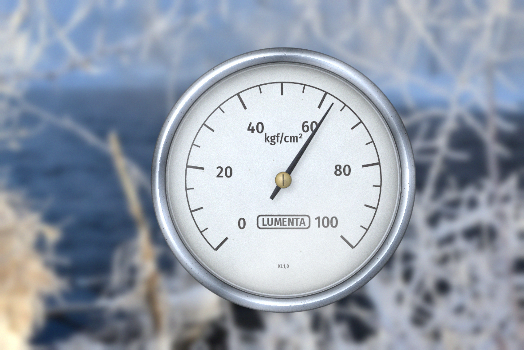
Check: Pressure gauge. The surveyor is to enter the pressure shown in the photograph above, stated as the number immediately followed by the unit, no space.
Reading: 62.5kg/cm²
